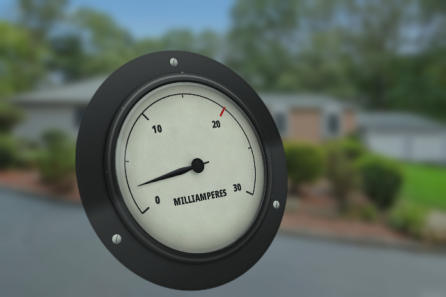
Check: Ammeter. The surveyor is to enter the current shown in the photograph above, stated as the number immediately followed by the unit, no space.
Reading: 2.5mA
